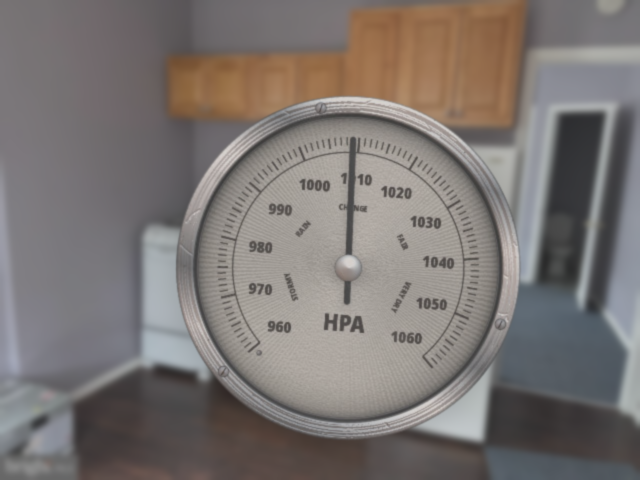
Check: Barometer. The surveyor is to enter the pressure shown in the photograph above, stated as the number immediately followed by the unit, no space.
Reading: 1009hPa
